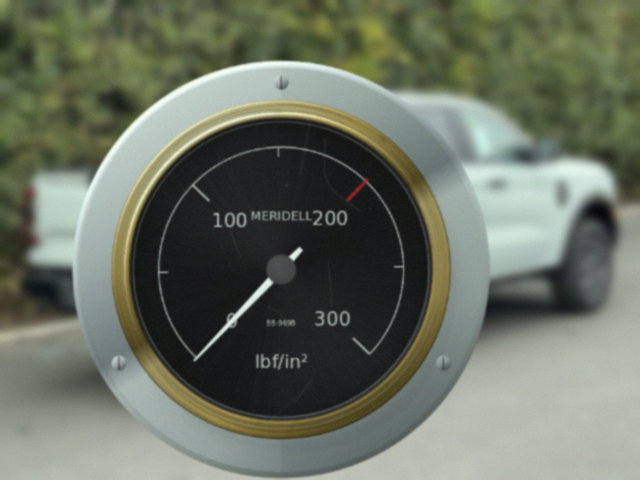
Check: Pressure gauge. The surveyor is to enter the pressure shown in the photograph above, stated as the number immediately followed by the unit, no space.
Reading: 0psi
